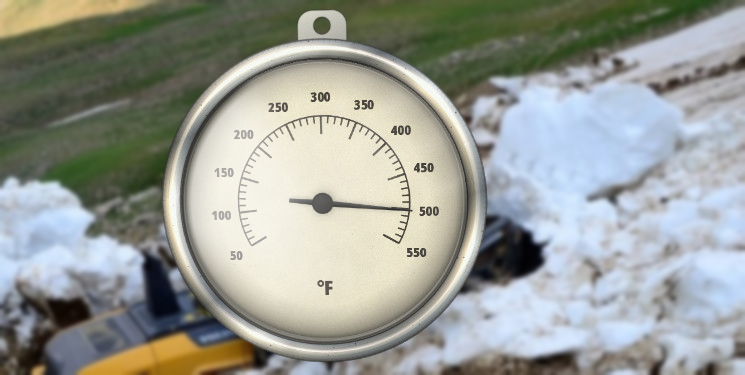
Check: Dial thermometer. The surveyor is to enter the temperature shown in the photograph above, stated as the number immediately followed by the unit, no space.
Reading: 500°F
